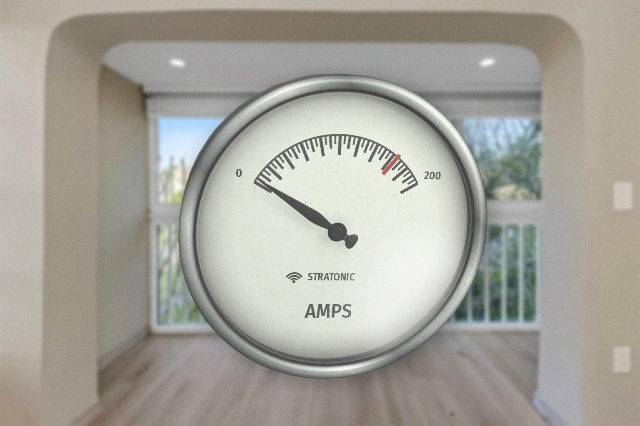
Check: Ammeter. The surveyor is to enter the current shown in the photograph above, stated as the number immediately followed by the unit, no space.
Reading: 5A
